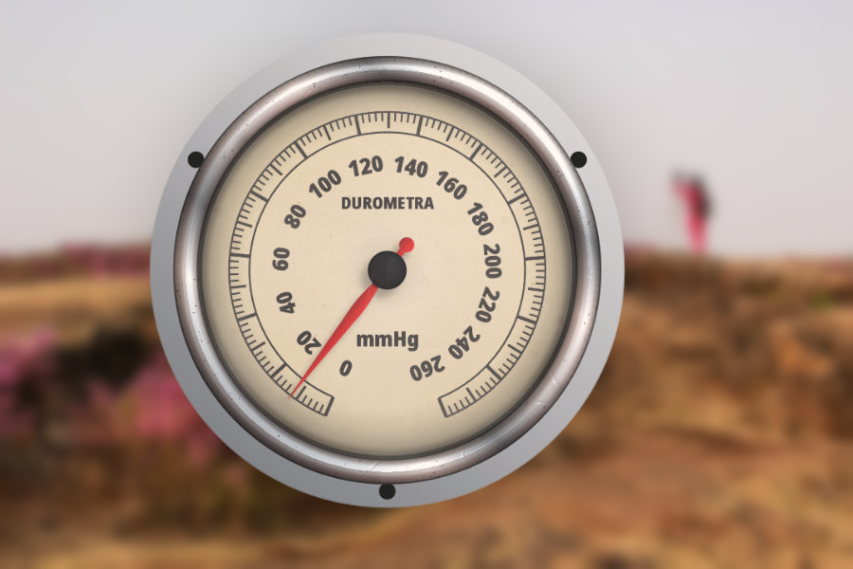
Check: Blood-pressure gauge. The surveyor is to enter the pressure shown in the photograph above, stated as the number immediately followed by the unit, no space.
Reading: 12mmHg
